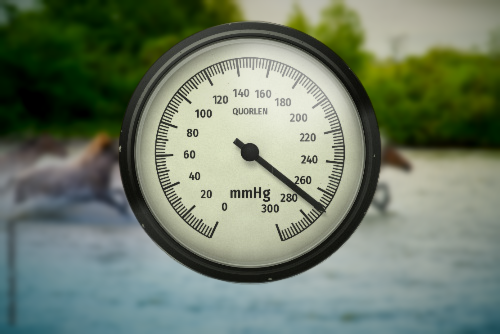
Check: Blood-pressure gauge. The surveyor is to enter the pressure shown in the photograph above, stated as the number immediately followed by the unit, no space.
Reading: 270mmHg
